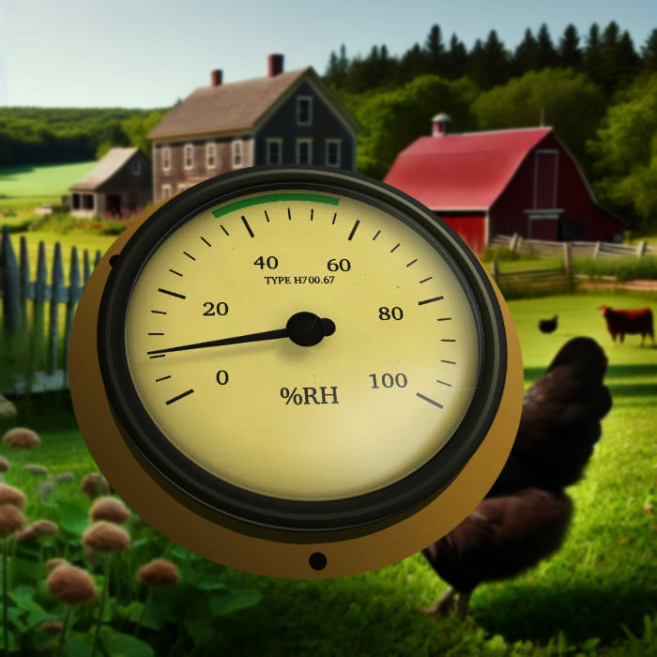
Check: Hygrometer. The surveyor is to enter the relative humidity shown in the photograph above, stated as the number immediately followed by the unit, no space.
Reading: 8%
